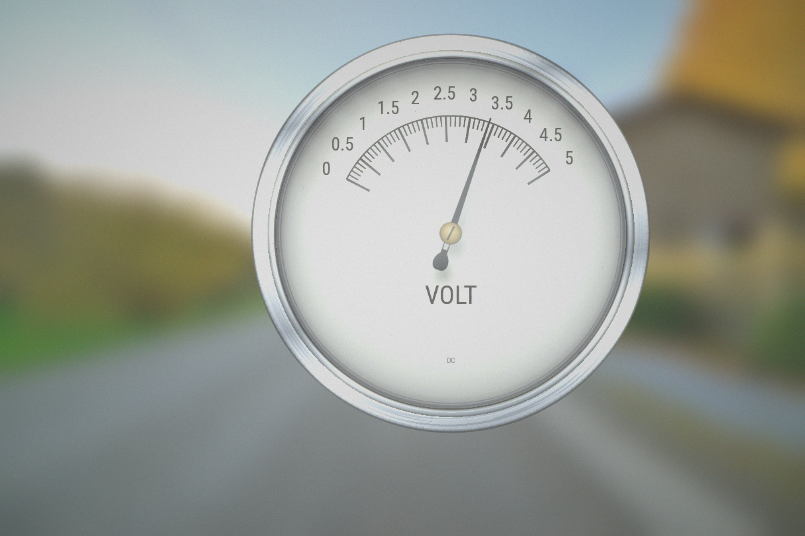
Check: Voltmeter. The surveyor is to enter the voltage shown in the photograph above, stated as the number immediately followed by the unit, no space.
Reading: 3.4V
